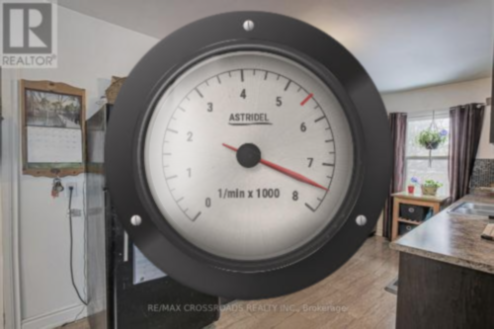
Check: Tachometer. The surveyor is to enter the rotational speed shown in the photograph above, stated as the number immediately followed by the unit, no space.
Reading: 7500rpm
